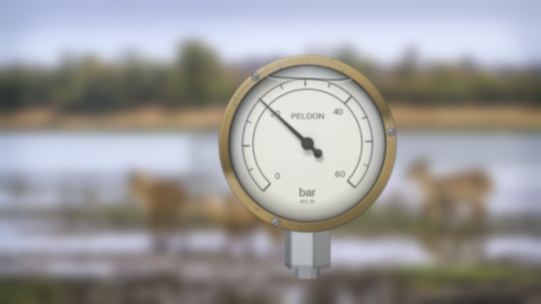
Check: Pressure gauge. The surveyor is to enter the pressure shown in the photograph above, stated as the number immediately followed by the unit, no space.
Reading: 20bar
